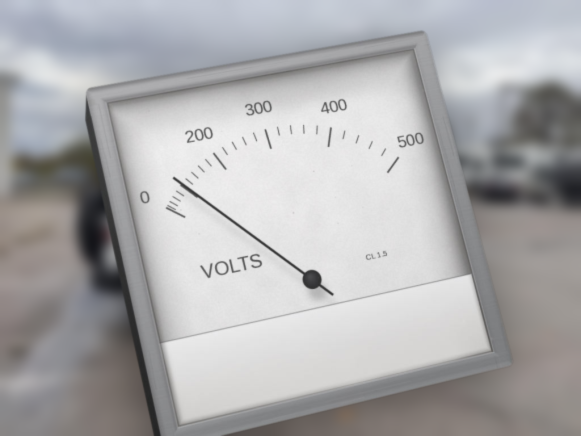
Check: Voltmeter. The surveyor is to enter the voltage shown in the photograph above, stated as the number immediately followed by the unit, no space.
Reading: 100V
